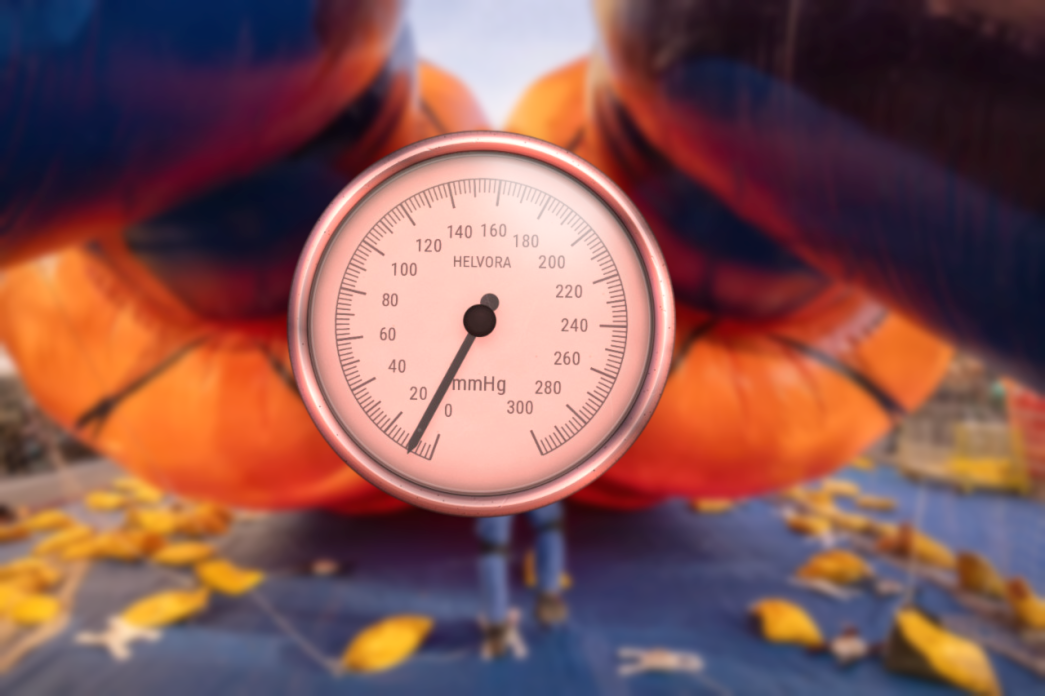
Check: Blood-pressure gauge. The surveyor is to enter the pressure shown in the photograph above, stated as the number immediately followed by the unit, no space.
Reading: 8mmHg
